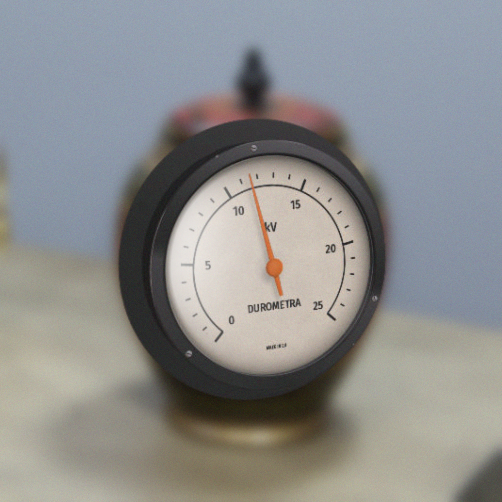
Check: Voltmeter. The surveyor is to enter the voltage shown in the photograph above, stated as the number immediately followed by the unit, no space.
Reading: 11.5kV
